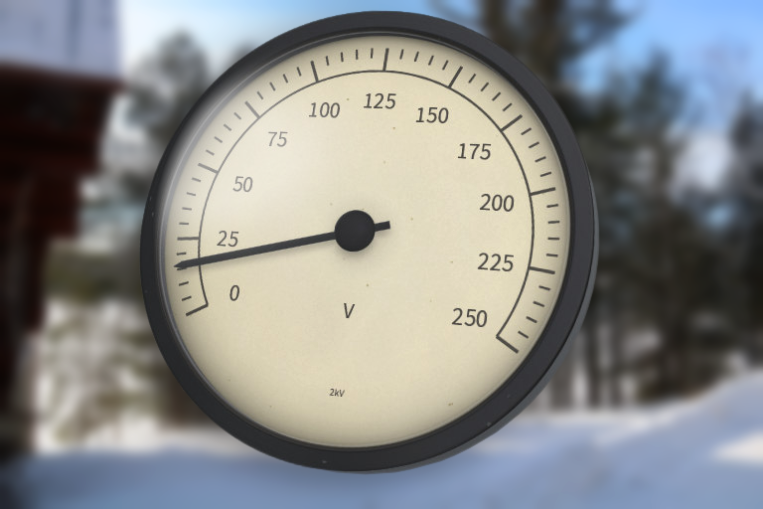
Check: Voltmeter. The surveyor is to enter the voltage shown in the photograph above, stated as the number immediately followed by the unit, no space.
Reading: 15V
